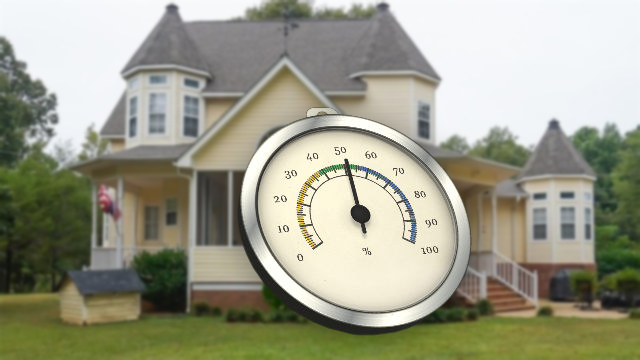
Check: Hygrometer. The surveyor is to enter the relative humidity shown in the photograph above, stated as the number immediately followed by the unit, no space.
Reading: 50%
